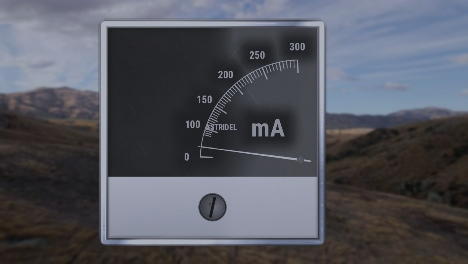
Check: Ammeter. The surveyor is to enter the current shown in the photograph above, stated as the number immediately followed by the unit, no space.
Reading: 50mA
